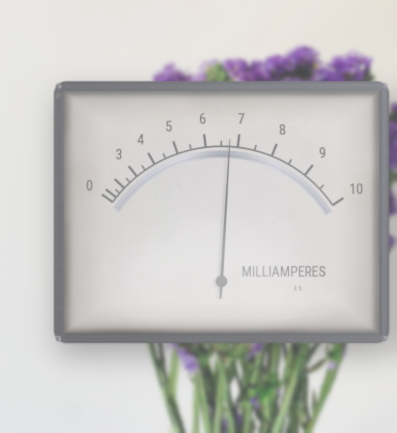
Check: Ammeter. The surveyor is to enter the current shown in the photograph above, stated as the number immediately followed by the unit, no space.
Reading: 6.75mA
